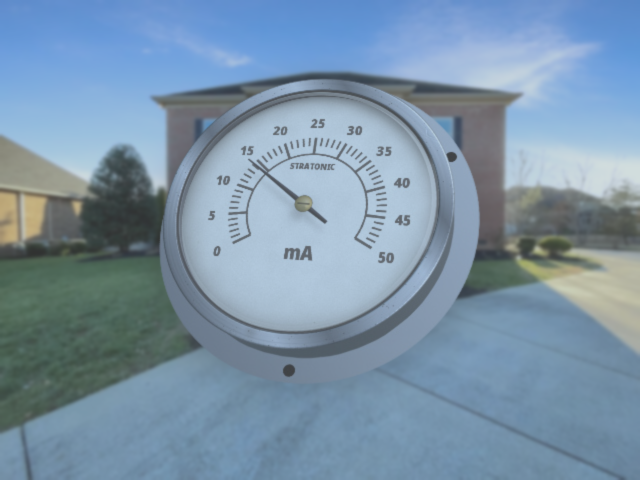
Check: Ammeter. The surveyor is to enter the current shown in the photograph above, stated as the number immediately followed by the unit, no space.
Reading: 14mA
